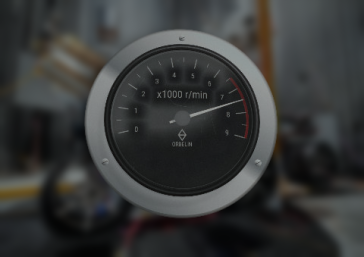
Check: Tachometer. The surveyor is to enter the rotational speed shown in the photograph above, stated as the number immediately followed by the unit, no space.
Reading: 7500rpm
